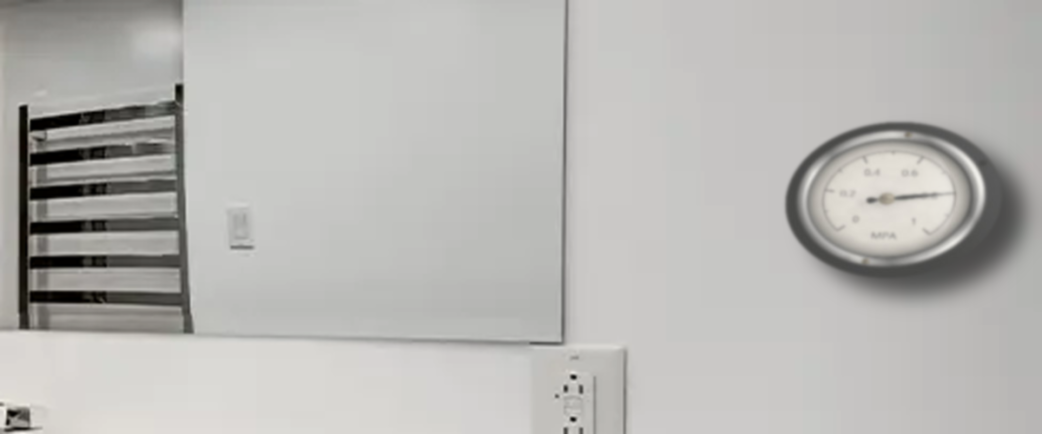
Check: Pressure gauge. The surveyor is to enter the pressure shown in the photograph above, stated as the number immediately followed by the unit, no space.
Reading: 0.8MPa
